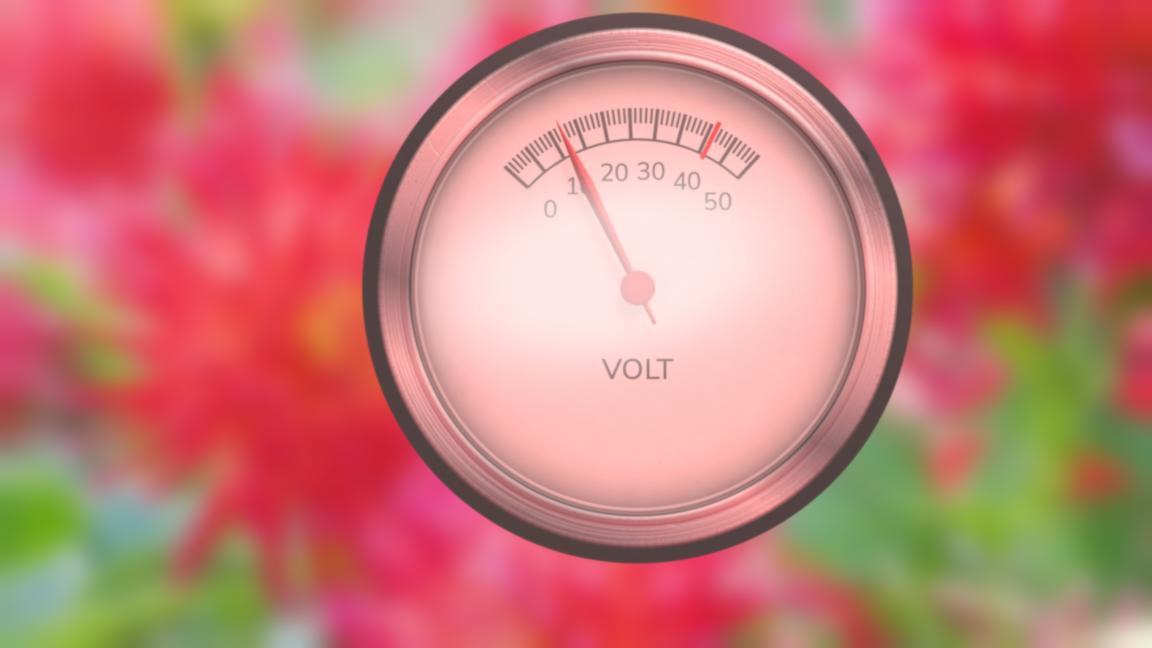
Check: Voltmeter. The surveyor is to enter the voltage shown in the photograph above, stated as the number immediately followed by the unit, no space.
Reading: 12V
